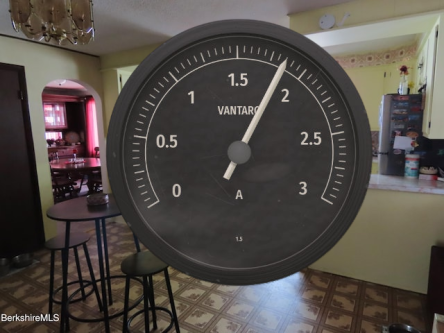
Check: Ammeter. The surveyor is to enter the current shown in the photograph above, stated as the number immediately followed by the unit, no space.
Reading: 1.85A
